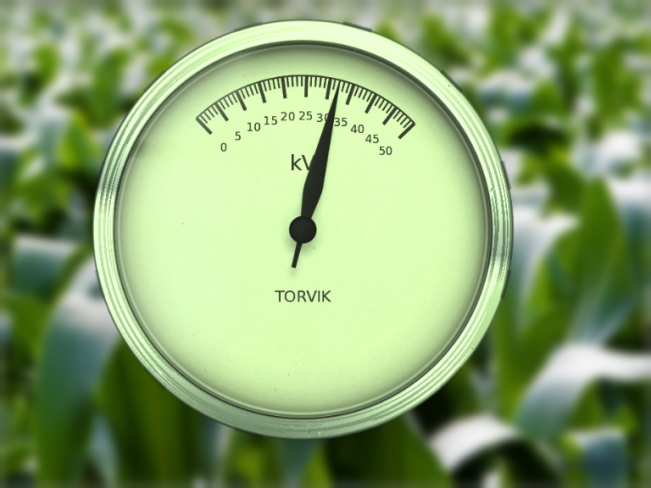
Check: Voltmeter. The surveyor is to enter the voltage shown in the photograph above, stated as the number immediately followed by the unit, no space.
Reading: 32kV
